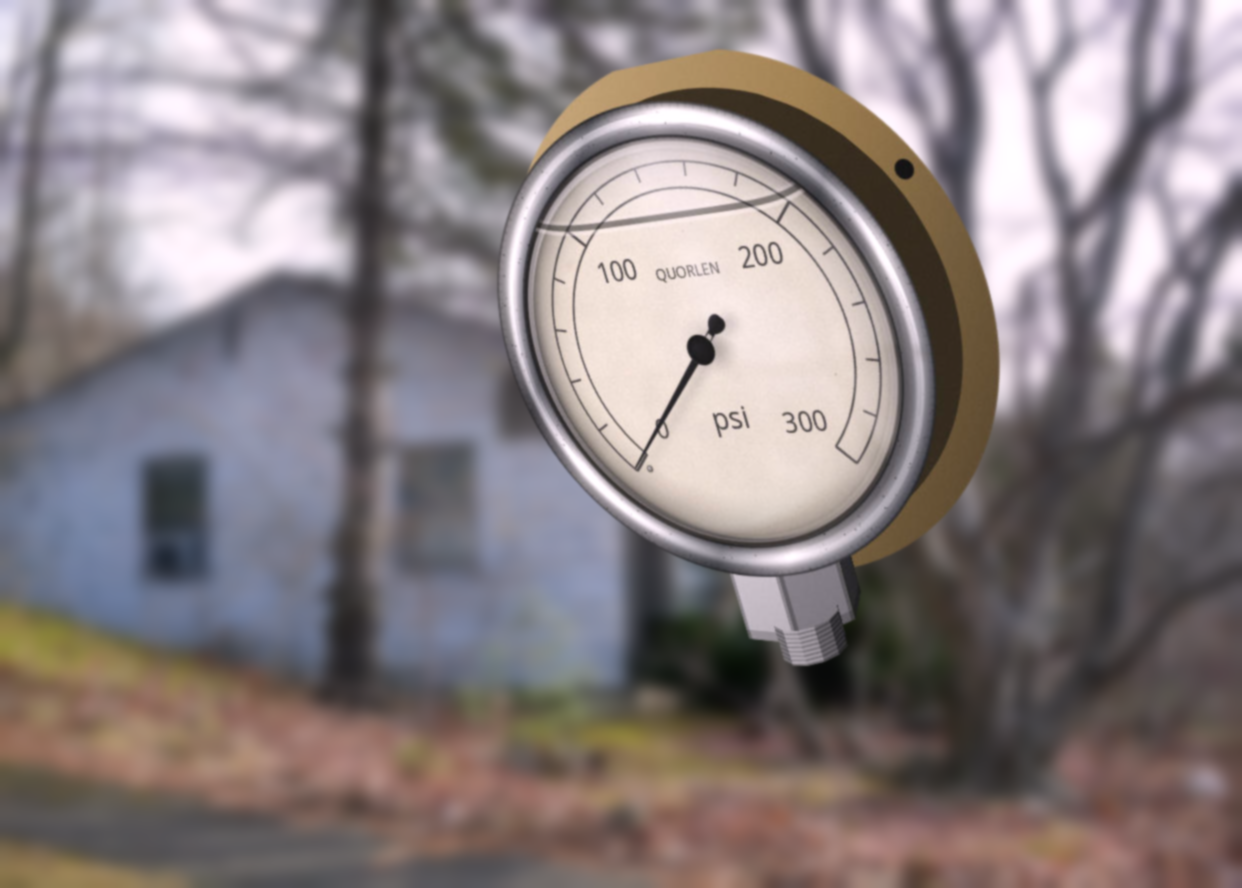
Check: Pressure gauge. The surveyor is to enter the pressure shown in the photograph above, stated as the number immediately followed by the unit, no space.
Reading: 0psi
